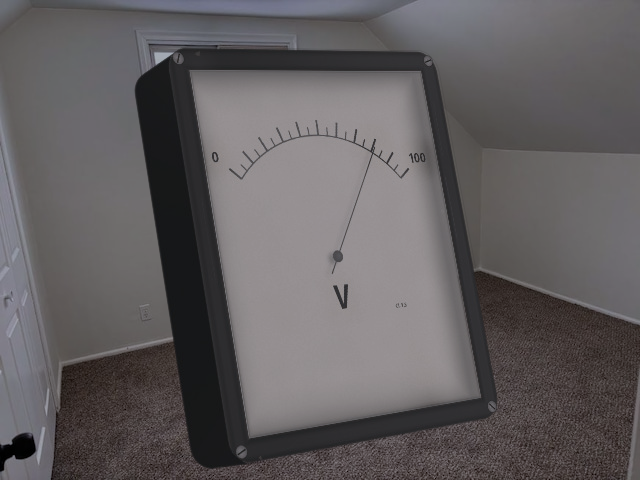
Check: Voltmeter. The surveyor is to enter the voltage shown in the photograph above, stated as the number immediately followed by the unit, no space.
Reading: 80V
